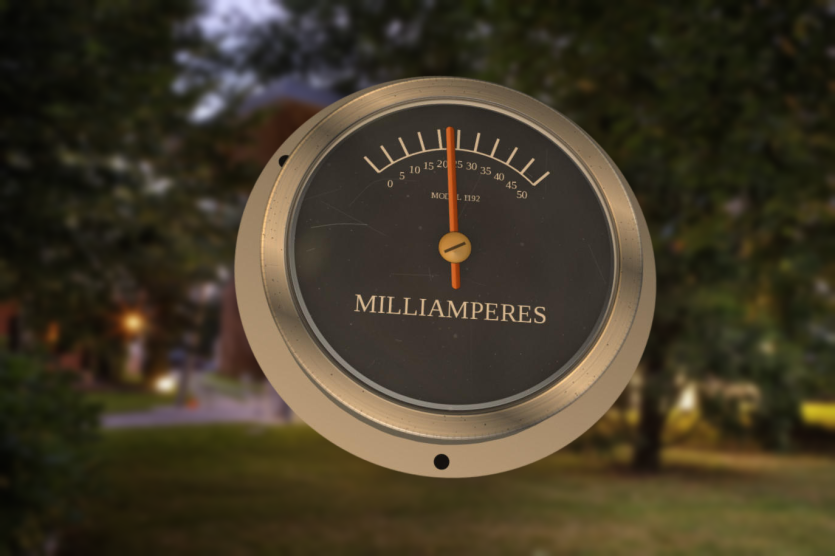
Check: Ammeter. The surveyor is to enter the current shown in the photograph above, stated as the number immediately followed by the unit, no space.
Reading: 22.5mA
